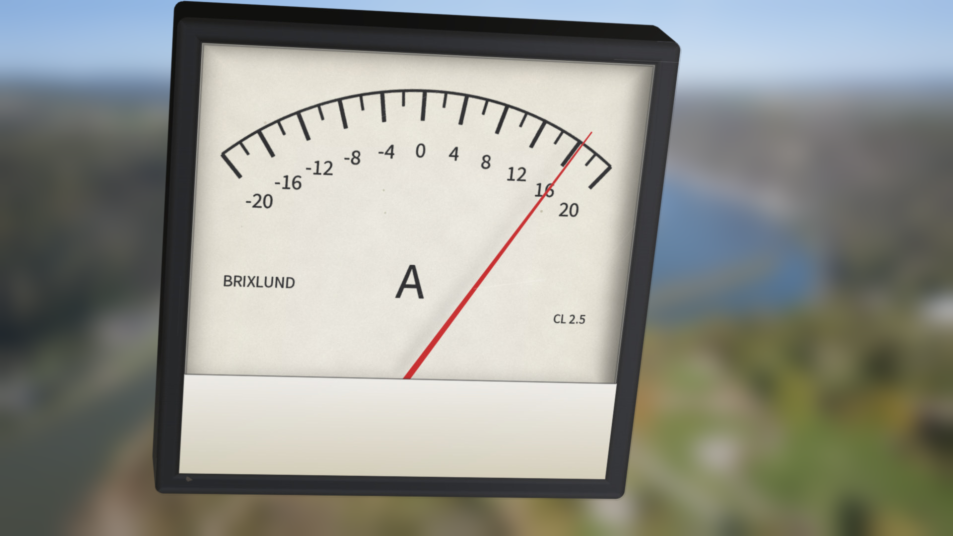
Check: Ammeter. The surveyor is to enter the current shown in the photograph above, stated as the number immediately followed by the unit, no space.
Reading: 16A
